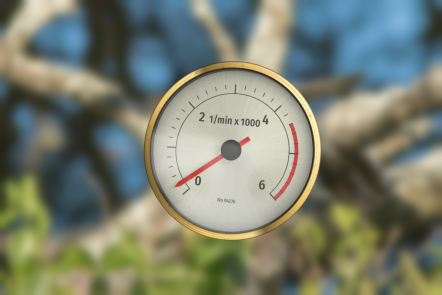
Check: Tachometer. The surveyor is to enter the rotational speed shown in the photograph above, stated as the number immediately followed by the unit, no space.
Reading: 200rpm
